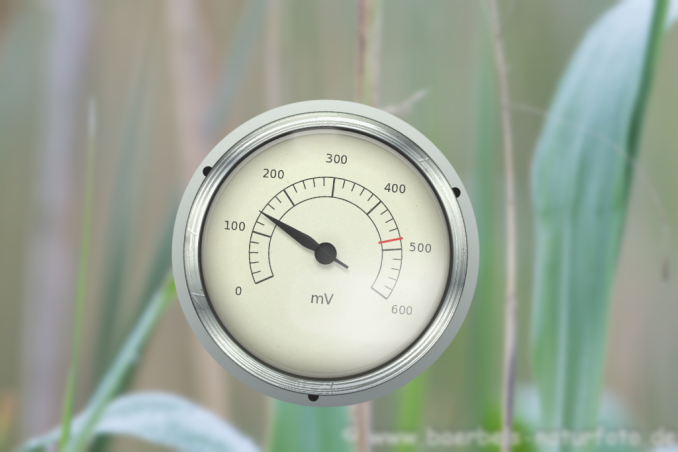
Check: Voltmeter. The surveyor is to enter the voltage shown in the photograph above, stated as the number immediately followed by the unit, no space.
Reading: 140mV
